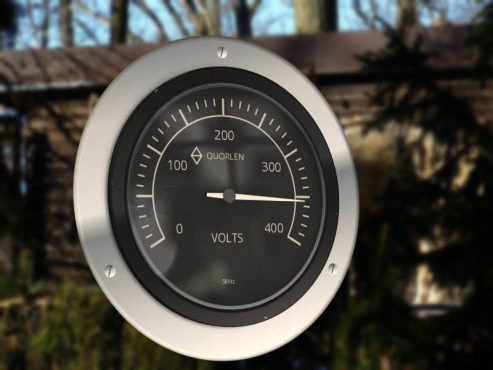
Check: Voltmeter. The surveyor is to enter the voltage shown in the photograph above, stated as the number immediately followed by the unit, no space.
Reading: 355V
